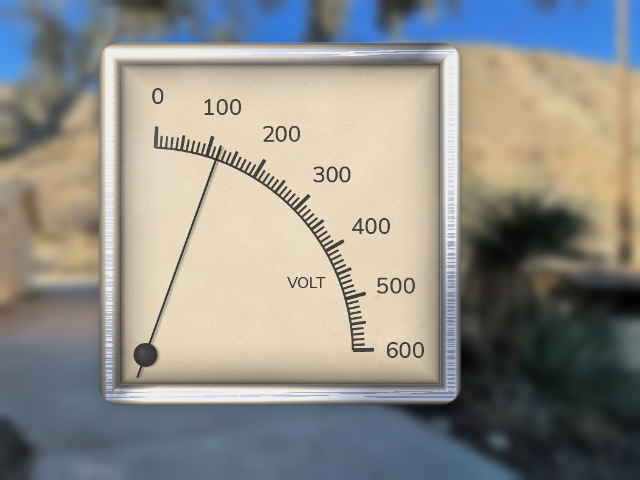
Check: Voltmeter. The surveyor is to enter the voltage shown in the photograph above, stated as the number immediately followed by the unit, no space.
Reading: 120V
